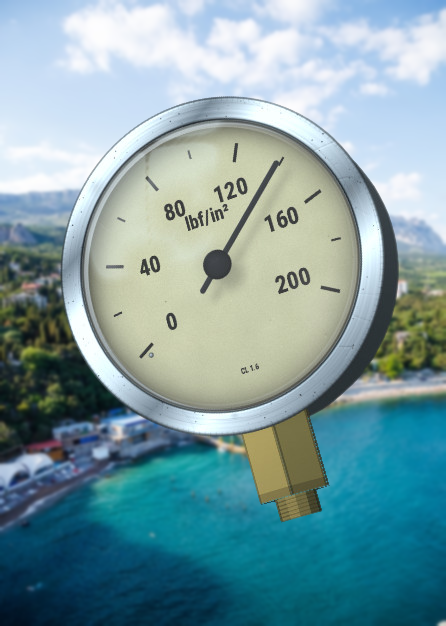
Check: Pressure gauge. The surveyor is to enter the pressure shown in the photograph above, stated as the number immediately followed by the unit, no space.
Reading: 140psi
